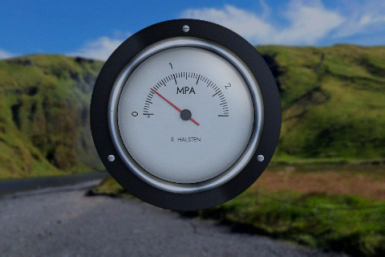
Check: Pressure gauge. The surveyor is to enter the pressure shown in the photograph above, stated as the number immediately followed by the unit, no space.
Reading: 0.5MPa
